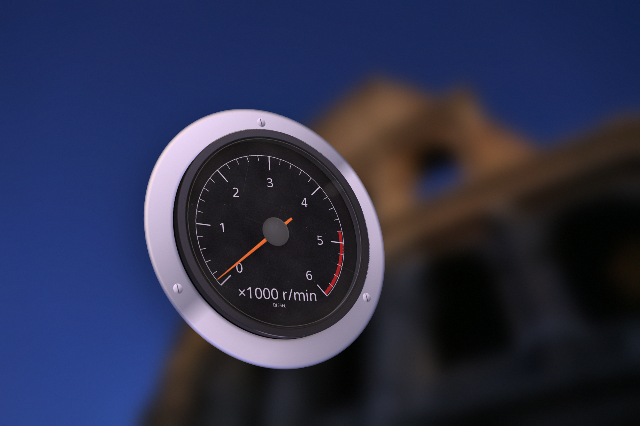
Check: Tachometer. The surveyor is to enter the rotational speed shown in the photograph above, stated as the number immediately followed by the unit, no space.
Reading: 100rpm
